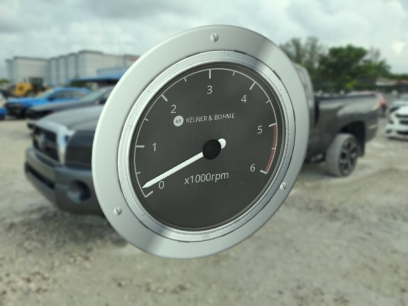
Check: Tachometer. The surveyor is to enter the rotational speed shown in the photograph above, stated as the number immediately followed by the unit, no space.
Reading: 250rpm
